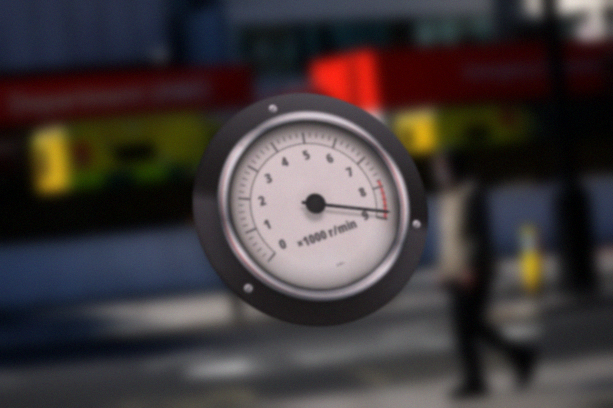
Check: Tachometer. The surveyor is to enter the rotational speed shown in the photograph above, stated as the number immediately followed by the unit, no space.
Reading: 8800rpm
